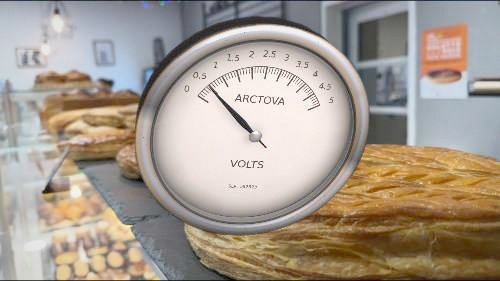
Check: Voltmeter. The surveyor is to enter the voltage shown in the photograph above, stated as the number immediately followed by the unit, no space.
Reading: 0.5V
